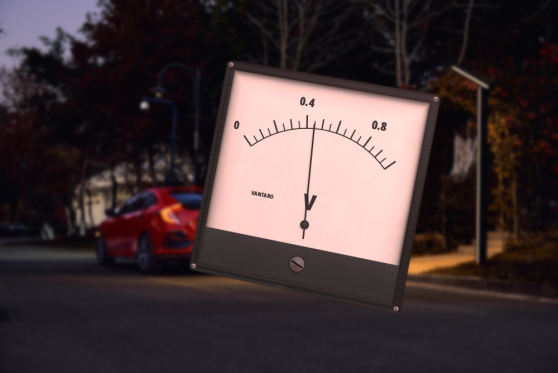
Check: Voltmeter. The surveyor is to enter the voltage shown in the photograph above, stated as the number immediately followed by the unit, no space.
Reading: 0.45V
